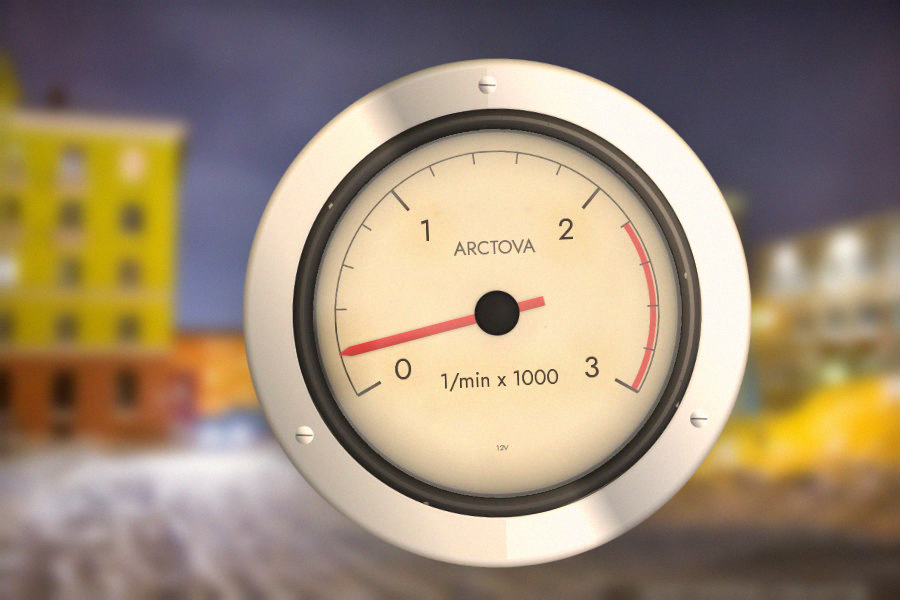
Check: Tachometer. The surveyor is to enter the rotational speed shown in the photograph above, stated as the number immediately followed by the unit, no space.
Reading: 200rpm
